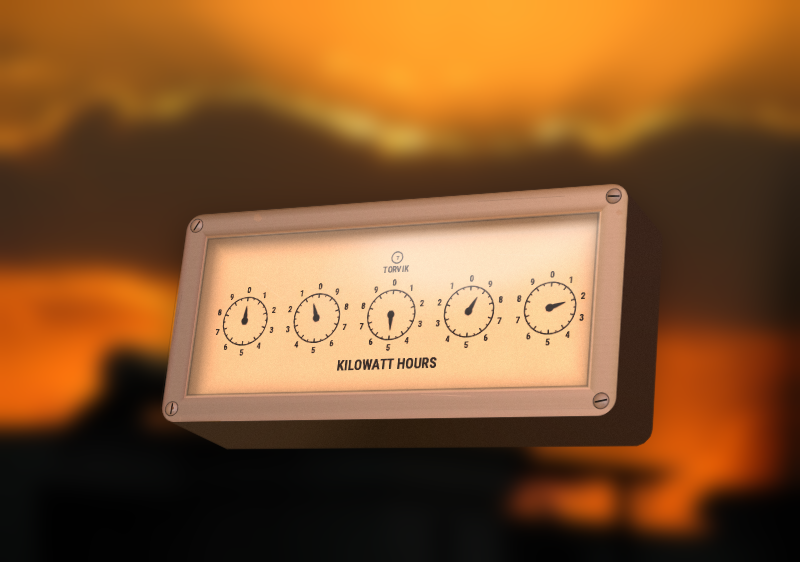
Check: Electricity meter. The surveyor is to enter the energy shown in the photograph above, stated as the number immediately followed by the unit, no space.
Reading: 492kWh
